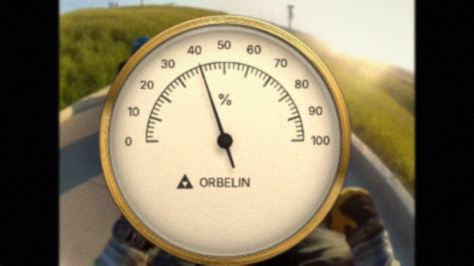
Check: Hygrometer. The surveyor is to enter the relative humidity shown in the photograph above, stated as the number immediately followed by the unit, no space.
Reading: 40%
